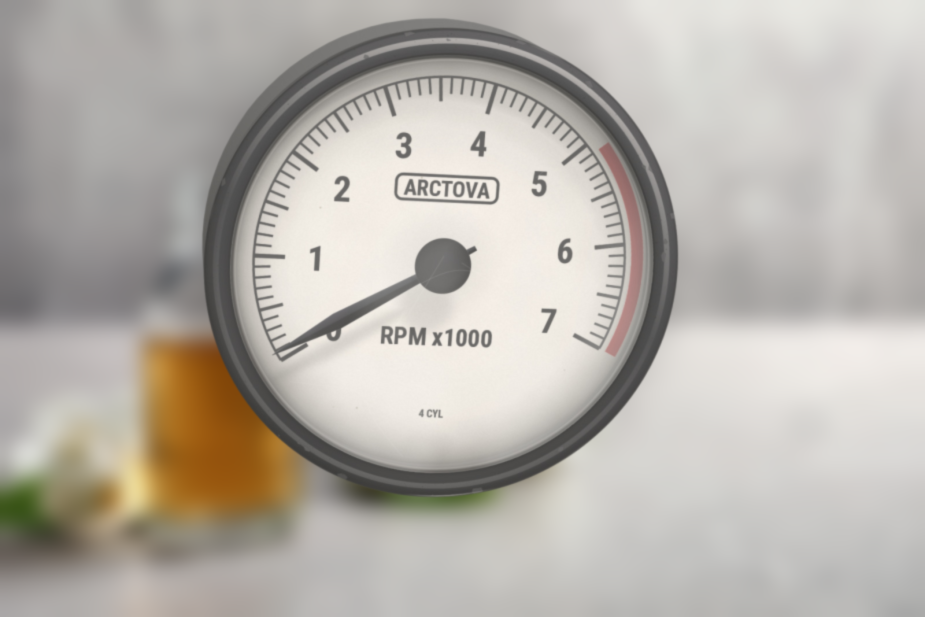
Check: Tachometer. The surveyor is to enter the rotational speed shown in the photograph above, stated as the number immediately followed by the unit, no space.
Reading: 100rpm
